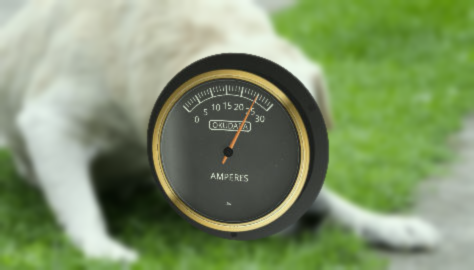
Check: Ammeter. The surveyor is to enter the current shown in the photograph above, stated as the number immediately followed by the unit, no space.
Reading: 25A
